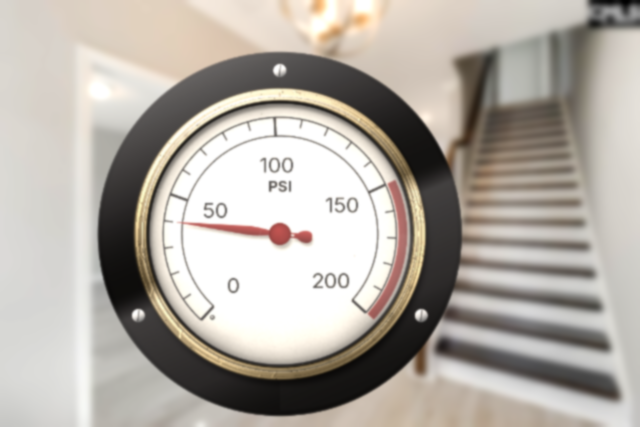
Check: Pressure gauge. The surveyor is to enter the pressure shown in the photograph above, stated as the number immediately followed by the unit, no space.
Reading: 40psi
